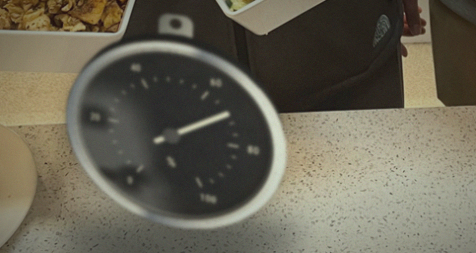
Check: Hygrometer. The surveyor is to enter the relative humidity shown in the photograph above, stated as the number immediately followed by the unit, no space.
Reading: 68%
